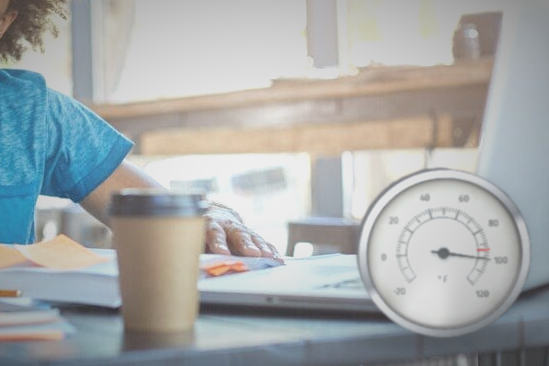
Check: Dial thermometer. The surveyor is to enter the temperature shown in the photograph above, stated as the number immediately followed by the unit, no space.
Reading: 100°F
